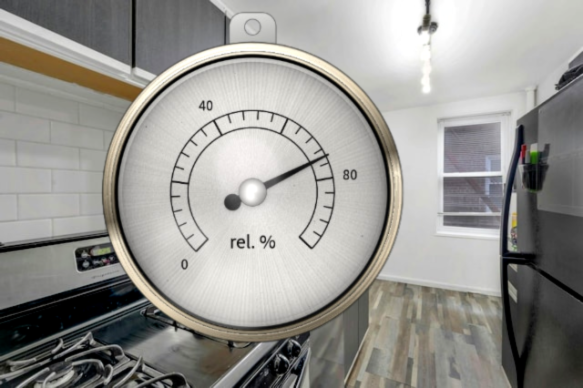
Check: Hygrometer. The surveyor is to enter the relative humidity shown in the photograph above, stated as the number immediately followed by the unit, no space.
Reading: 74%
